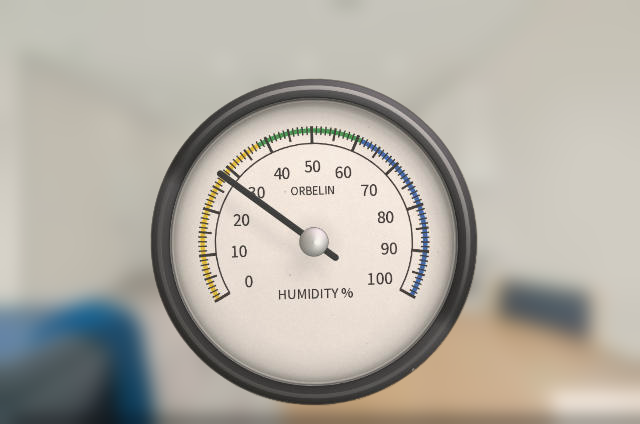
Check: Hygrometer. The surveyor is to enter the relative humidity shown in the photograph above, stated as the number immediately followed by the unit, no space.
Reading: 28%
